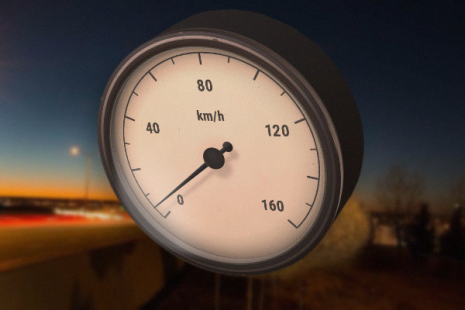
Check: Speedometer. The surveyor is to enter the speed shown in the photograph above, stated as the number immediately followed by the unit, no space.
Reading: 5km/h
